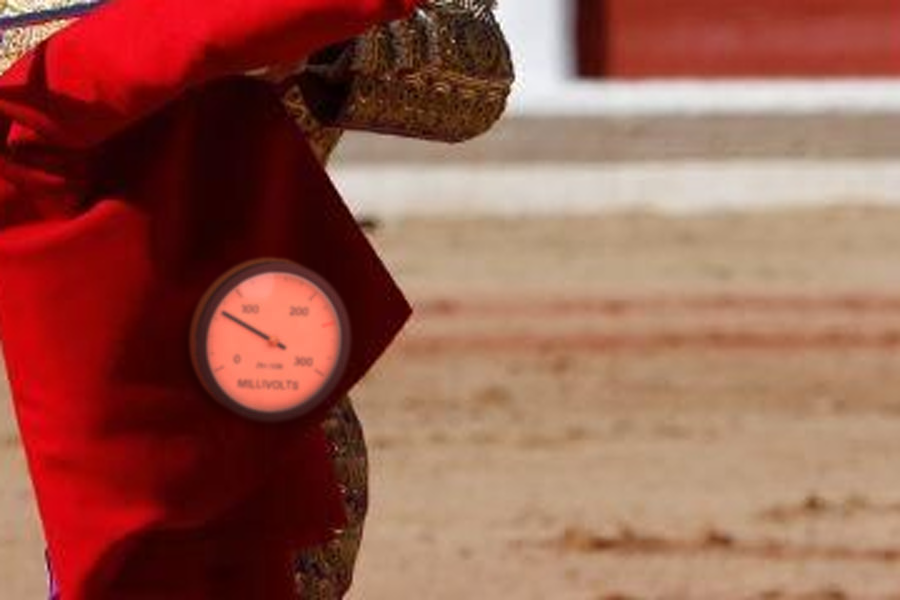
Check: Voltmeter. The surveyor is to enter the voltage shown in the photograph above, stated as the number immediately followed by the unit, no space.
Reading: 70mV
